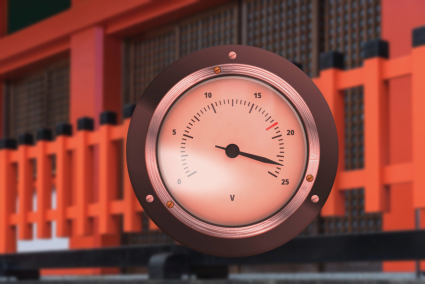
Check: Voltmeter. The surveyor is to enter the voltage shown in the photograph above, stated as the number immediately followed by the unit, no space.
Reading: 23.5V
